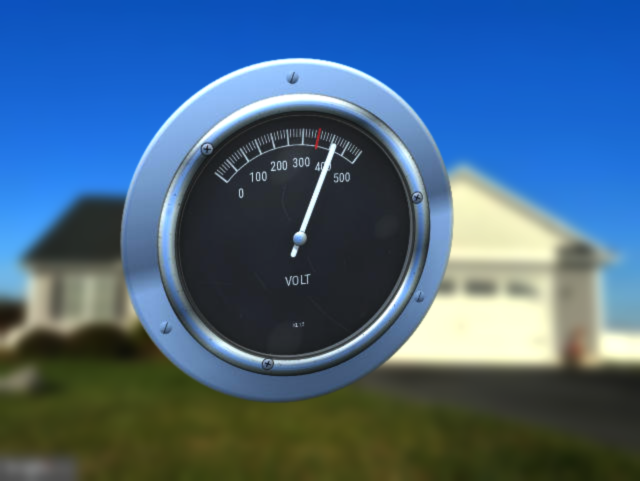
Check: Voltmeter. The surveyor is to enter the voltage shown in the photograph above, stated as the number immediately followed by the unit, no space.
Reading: 400V
